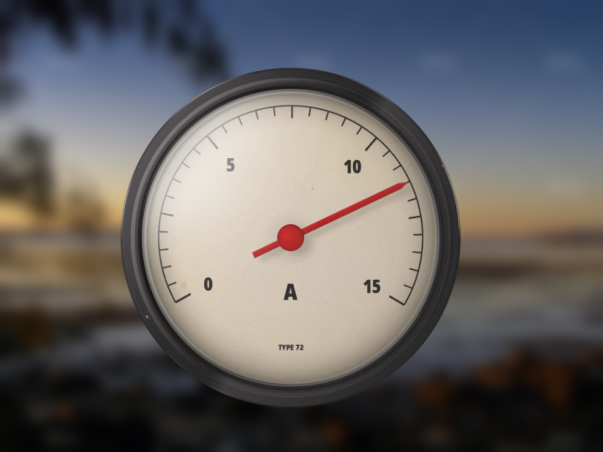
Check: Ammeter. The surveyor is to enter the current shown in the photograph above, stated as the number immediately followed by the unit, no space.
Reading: 11.5A
